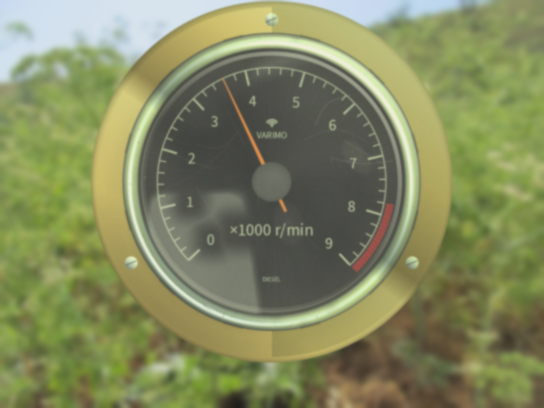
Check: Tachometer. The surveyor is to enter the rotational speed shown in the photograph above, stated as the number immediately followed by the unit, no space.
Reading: 3600rpm
